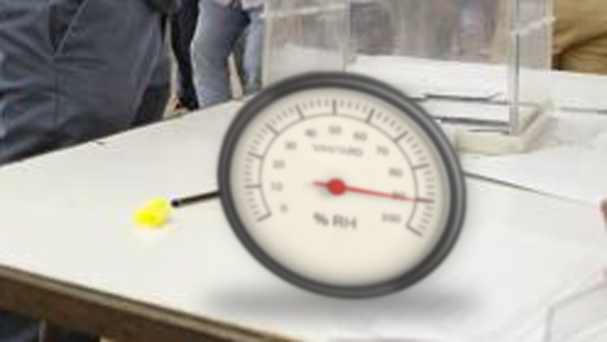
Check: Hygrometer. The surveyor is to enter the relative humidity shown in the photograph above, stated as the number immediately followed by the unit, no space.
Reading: 90%
